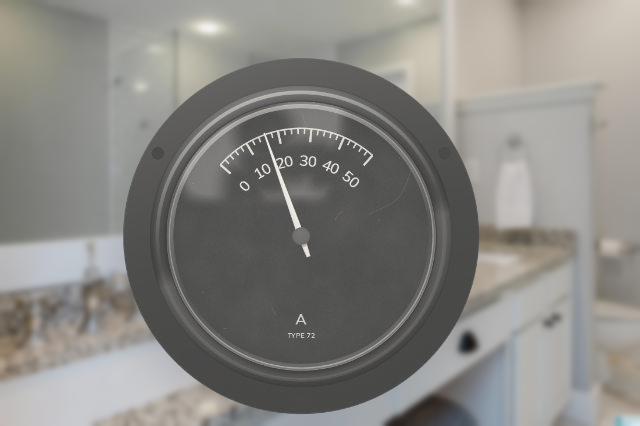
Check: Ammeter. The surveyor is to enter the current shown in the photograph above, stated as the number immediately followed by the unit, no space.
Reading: 16A
